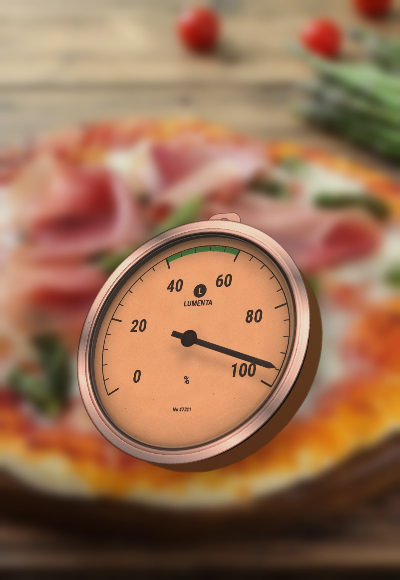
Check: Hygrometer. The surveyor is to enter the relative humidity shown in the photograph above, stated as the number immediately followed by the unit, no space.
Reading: 96%
